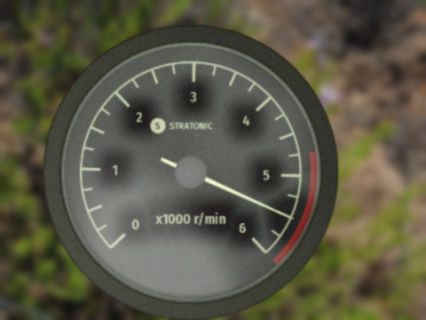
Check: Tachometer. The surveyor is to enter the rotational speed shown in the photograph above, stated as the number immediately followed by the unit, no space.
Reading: 5500rpm
